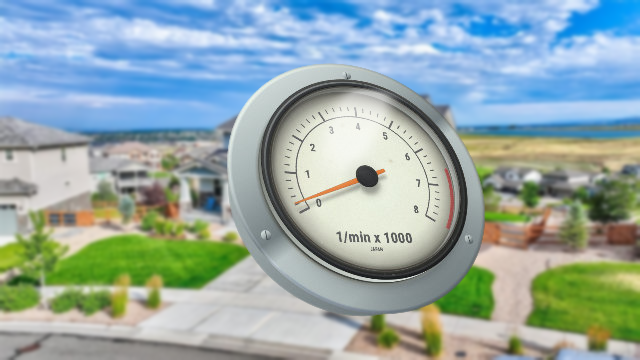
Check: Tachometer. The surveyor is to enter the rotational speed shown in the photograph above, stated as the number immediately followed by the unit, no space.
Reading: 200rpm
